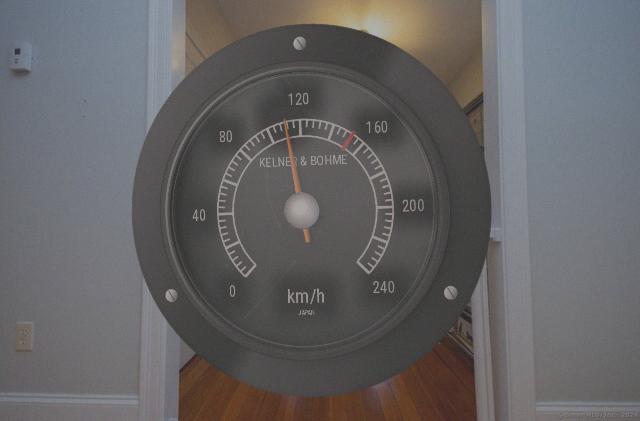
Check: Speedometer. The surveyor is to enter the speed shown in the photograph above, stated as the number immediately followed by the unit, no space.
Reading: 112km/h
